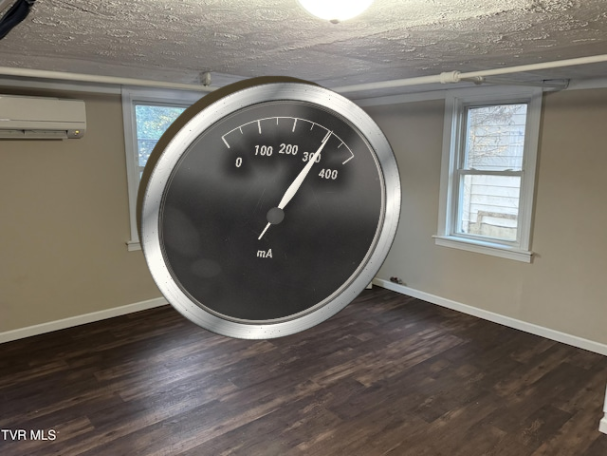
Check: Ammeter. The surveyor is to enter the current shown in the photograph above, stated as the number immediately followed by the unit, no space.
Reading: 300mA
